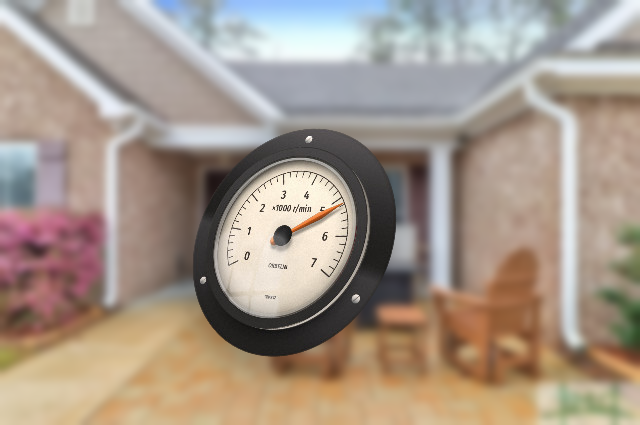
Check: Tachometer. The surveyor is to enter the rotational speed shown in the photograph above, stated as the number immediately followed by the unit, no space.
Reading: 5200rpm
